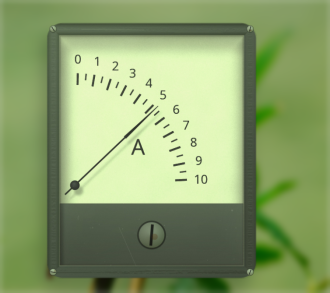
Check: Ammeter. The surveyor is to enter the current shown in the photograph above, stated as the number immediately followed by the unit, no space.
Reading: 5.25A
